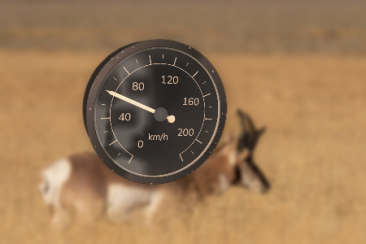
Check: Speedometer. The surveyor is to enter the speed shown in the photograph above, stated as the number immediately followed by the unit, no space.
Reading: 60km/h
